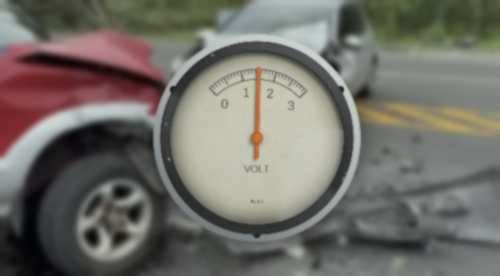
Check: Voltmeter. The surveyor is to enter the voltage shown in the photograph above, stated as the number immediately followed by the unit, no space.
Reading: 1.5V
